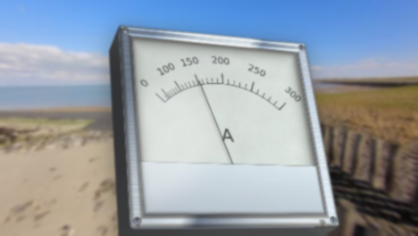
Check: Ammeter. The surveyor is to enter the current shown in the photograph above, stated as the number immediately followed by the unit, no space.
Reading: 150A
